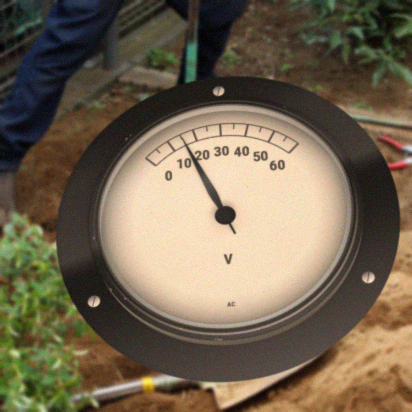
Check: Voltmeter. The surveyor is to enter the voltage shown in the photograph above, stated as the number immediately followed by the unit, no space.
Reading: 15V
